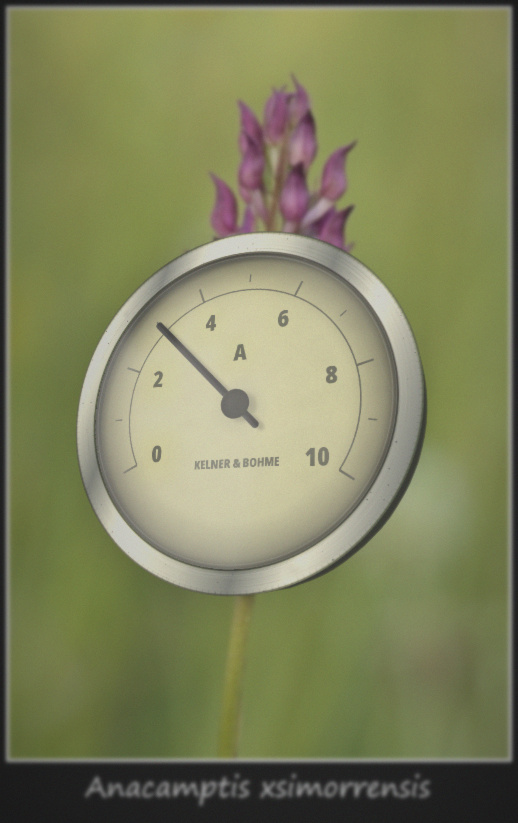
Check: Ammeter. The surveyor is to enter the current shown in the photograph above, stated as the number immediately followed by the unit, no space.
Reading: 3A
